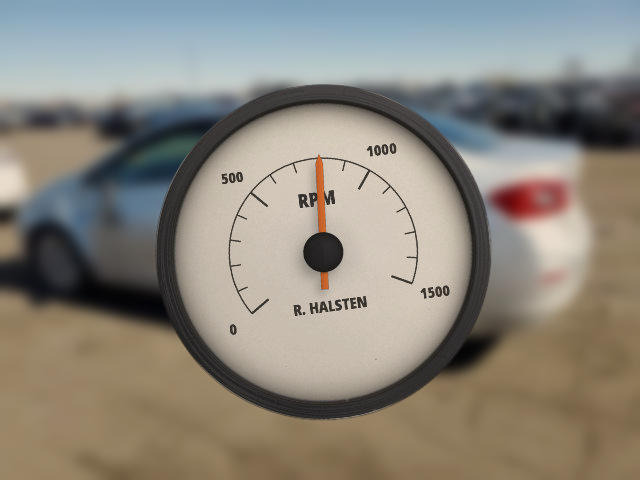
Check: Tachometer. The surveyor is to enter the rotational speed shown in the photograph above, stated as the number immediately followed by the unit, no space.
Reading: 800rpm
